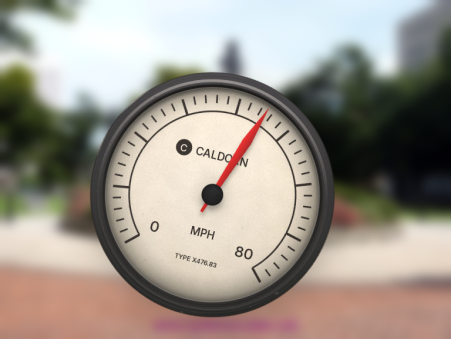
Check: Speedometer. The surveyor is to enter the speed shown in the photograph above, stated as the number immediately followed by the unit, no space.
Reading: 45mph
